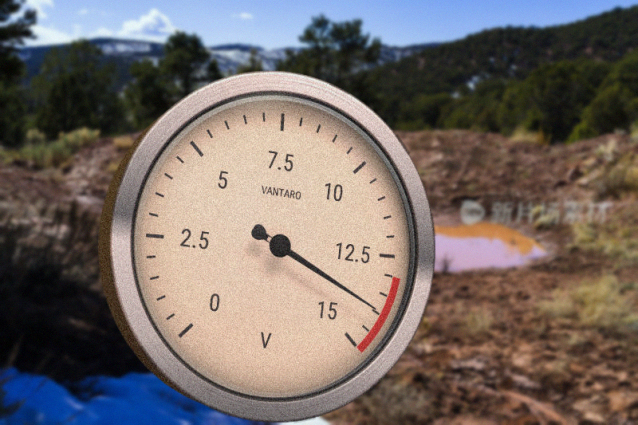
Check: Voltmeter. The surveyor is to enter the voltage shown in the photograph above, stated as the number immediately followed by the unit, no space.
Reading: 14V
